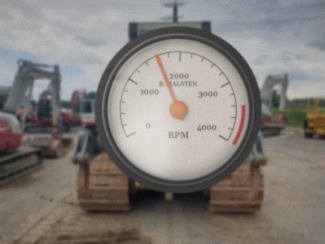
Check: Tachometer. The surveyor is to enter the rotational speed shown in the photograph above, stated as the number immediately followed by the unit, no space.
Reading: 1600rpm
